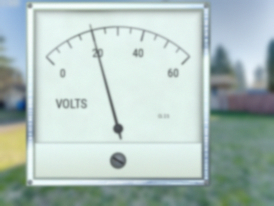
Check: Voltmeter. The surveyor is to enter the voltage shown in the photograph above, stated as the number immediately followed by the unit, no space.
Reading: 20V
